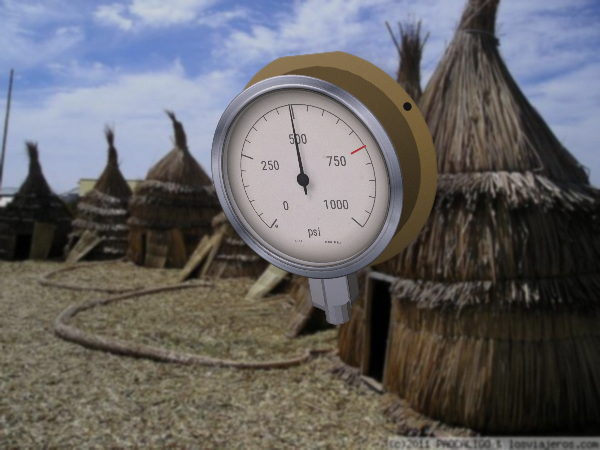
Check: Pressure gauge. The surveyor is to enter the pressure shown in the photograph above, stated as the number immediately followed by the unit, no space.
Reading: 500psi
